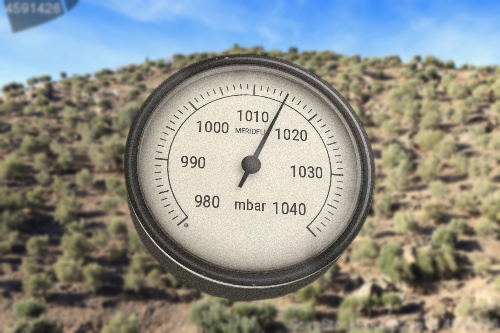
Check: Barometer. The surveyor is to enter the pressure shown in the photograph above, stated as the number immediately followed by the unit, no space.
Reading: 1015mbar
